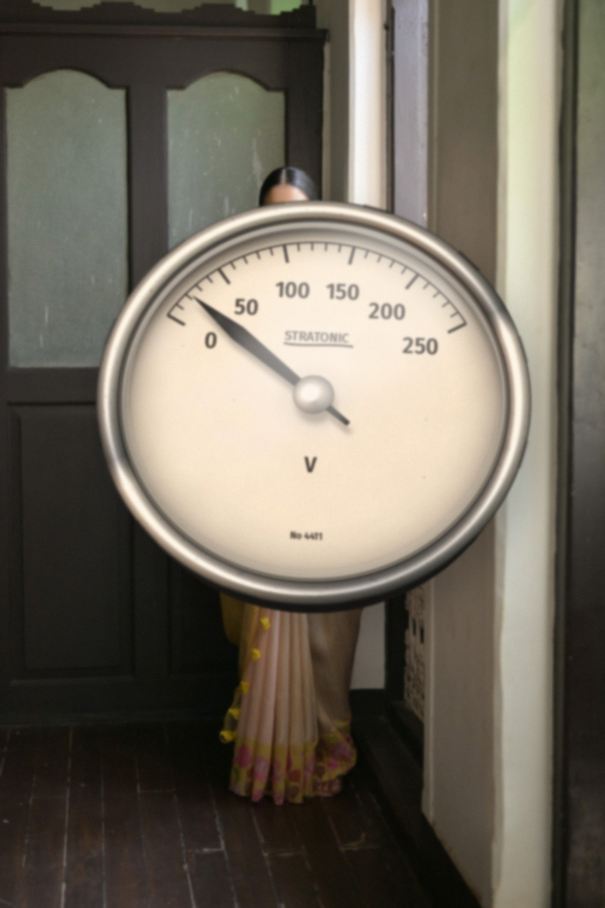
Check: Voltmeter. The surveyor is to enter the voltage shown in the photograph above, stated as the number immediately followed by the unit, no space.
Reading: 20V
